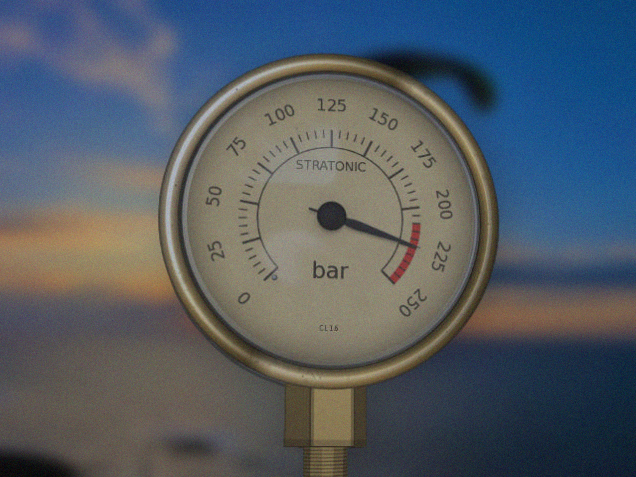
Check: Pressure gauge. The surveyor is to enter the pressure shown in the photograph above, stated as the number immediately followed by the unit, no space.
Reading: 225bar
